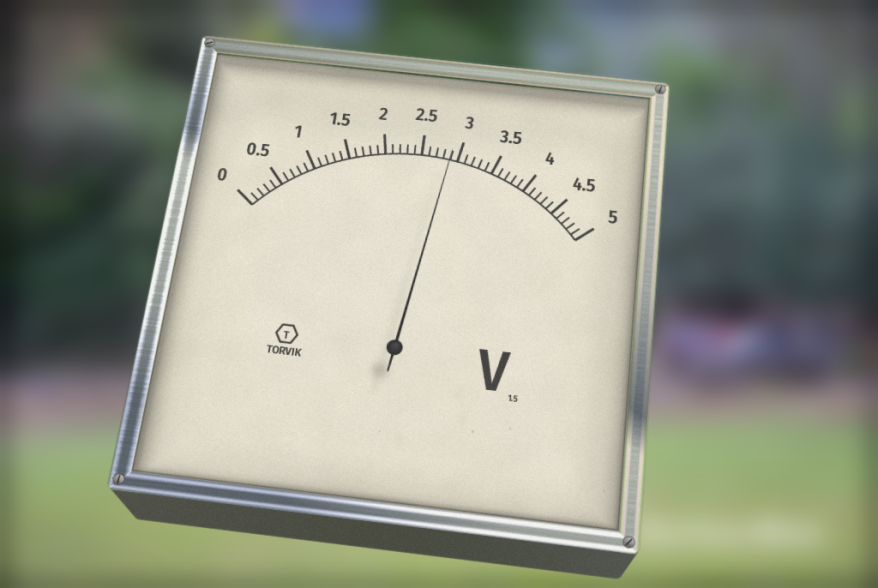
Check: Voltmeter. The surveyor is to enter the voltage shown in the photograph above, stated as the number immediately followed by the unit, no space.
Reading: 2.9V
